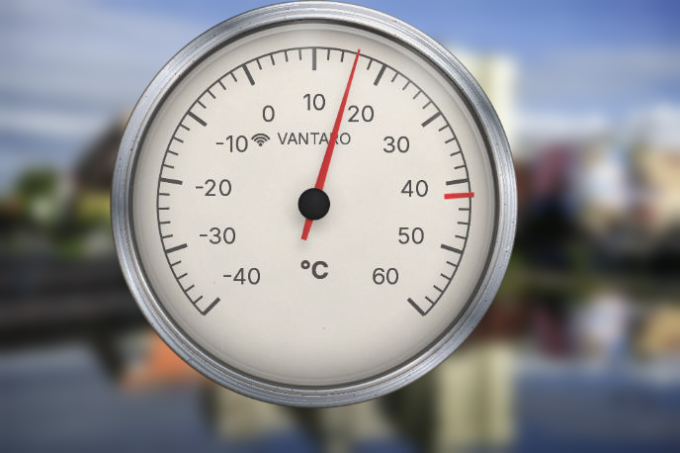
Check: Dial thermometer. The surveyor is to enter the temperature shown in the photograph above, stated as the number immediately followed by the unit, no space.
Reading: 16°C
